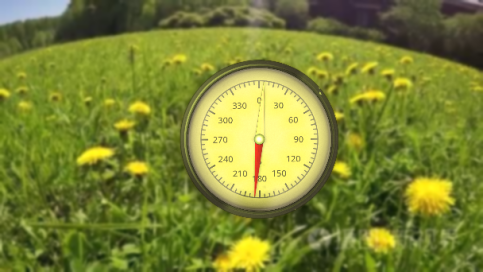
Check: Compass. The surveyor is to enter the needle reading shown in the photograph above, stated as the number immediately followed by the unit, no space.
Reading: 185°
